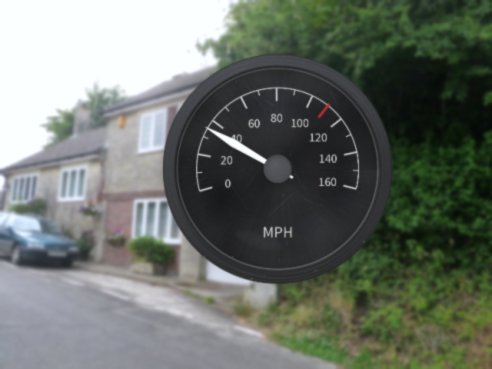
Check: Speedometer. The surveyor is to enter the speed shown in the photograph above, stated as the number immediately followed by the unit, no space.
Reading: 35mph
